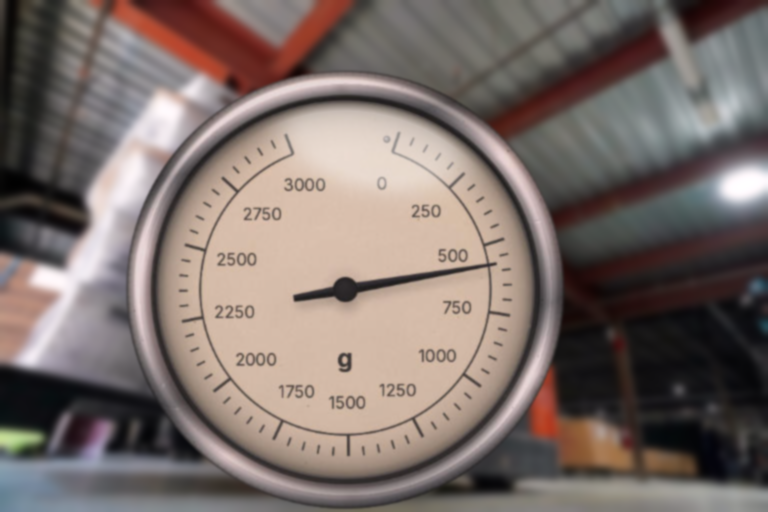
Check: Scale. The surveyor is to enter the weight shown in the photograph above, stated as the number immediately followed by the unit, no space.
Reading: 575g
